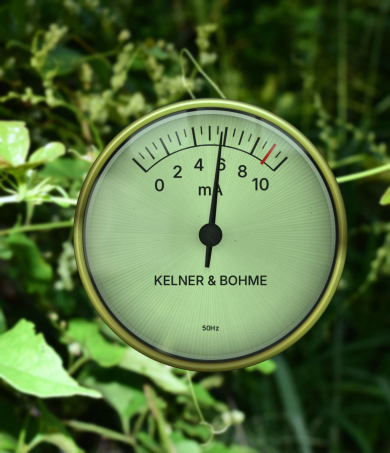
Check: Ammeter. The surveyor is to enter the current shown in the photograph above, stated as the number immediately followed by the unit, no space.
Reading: 5.75mA
